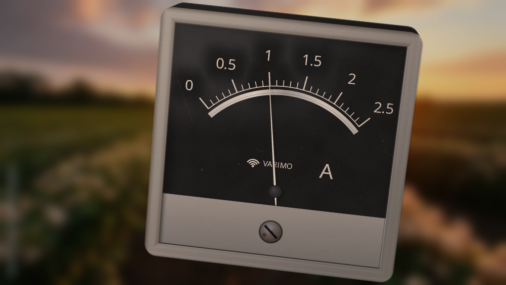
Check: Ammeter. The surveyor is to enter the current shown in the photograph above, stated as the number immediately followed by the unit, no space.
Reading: 1A
